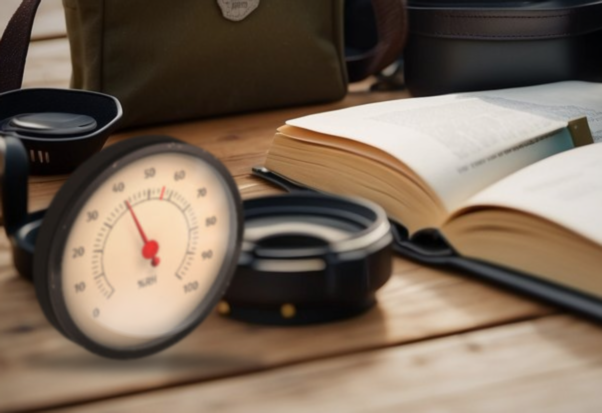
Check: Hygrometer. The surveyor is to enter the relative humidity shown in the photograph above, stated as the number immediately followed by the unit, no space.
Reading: 40%
